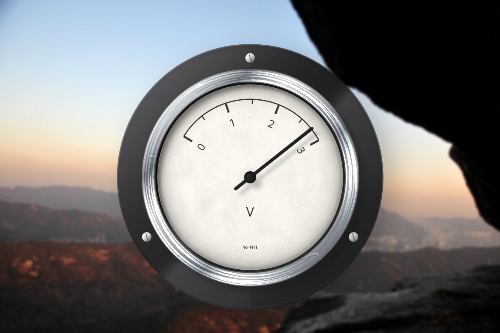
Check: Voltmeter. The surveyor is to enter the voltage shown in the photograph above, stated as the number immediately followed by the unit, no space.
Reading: 2.75V
